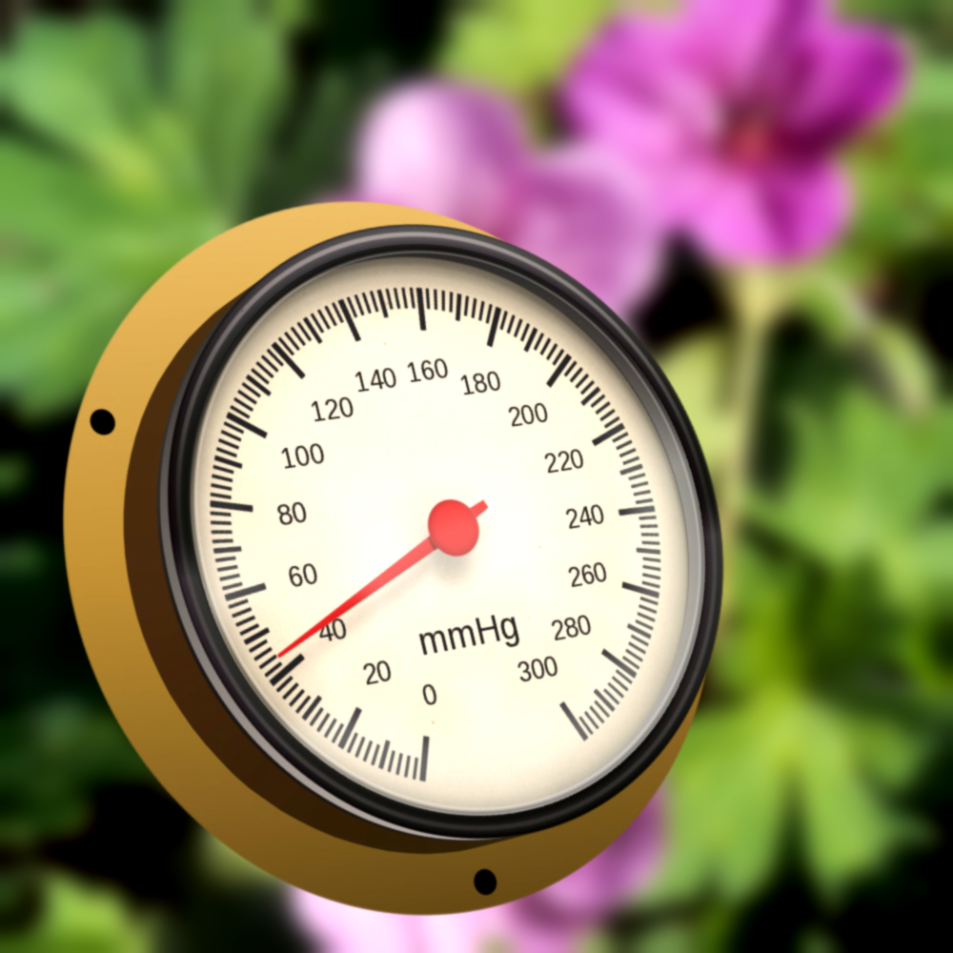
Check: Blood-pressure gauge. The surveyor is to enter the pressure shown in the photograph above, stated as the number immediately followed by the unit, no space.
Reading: 44mmHg
